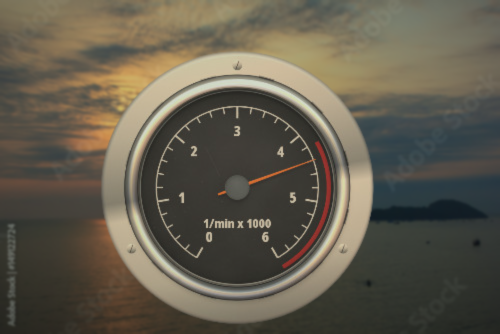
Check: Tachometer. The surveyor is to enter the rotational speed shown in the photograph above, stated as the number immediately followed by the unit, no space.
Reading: 4400rpm
